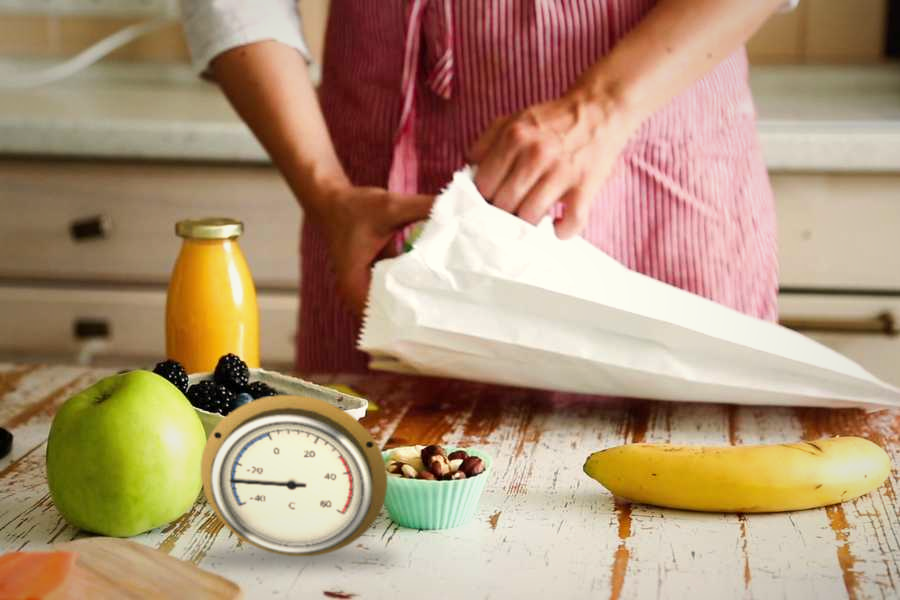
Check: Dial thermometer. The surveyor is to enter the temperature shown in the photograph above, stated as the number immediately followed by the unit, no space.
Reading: -28°C
